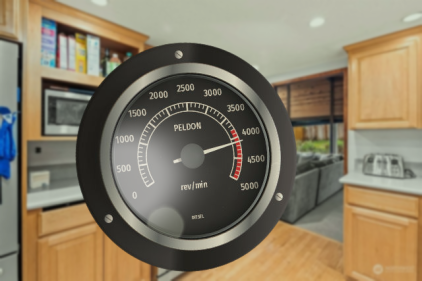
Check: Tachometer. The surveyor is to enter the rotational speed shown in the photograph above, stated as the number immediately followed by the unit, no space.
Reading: 4100rpm
